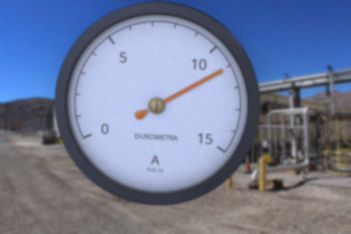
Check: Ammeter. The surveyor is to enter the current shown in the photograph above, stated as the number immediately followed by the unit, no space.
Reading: 11A
